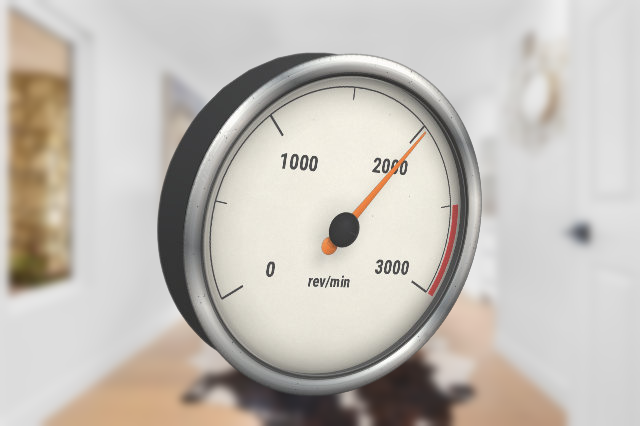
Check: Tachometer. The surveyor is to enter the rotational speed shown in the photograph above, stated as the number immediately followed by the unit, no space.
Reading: 2000rpm
